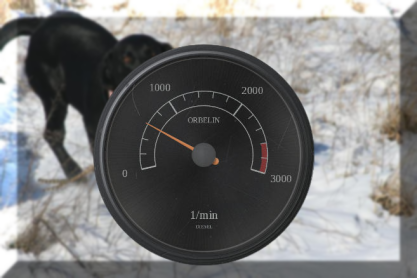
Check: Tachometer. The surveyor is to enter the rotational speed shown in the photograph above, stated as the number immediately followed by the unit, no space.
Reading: 600rpm
